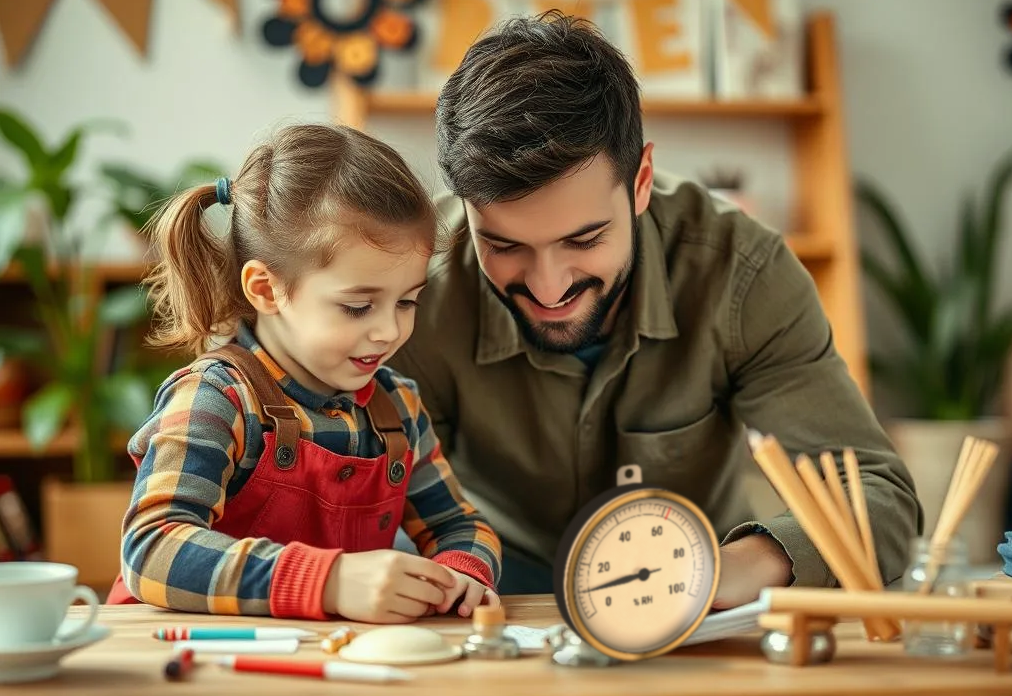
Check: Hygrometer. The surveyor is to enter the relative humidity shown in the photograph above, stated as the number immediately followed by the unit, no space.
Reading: 10%
